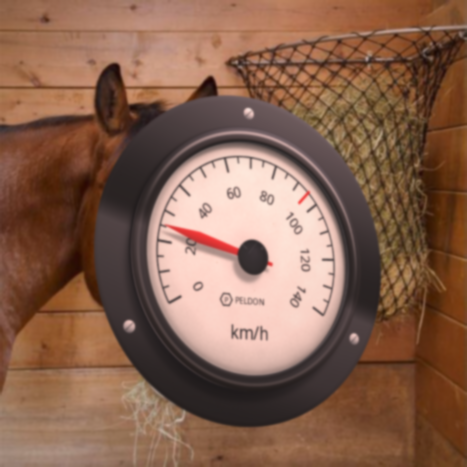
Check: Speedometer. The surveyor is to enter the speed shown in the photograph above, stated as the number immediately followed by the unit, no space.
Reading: 25km/h
